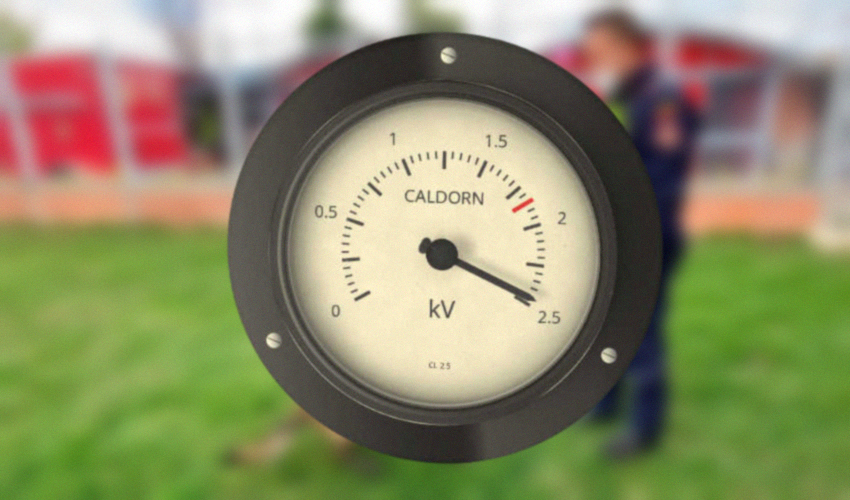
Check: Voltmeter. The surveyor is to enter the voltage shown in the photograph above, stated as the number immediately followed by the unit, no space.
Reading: 2.45kV
